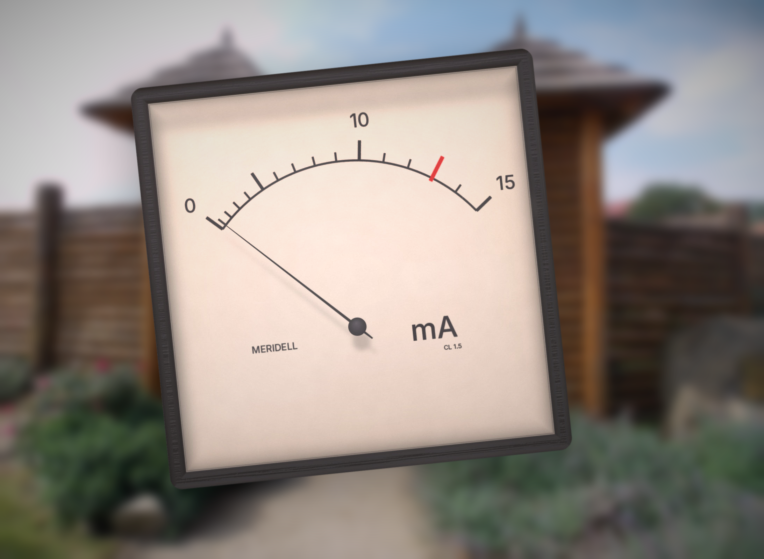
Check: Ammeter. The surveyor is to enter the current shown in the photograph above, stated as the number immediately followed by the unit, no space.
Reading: 1mA
